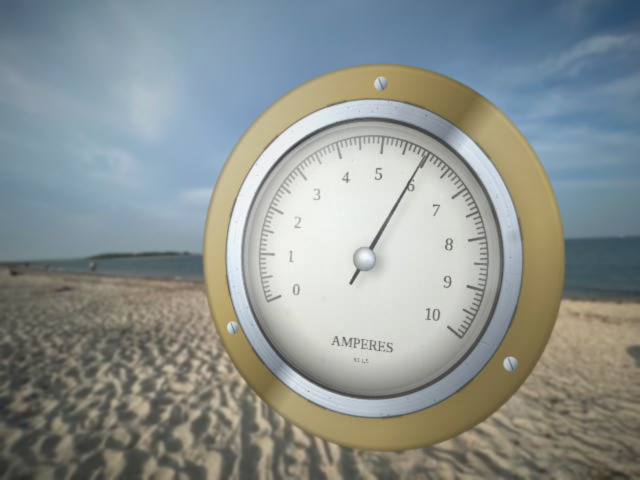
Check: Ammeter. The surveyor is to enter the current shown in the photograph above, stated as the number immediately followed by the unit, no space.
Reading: 6A
